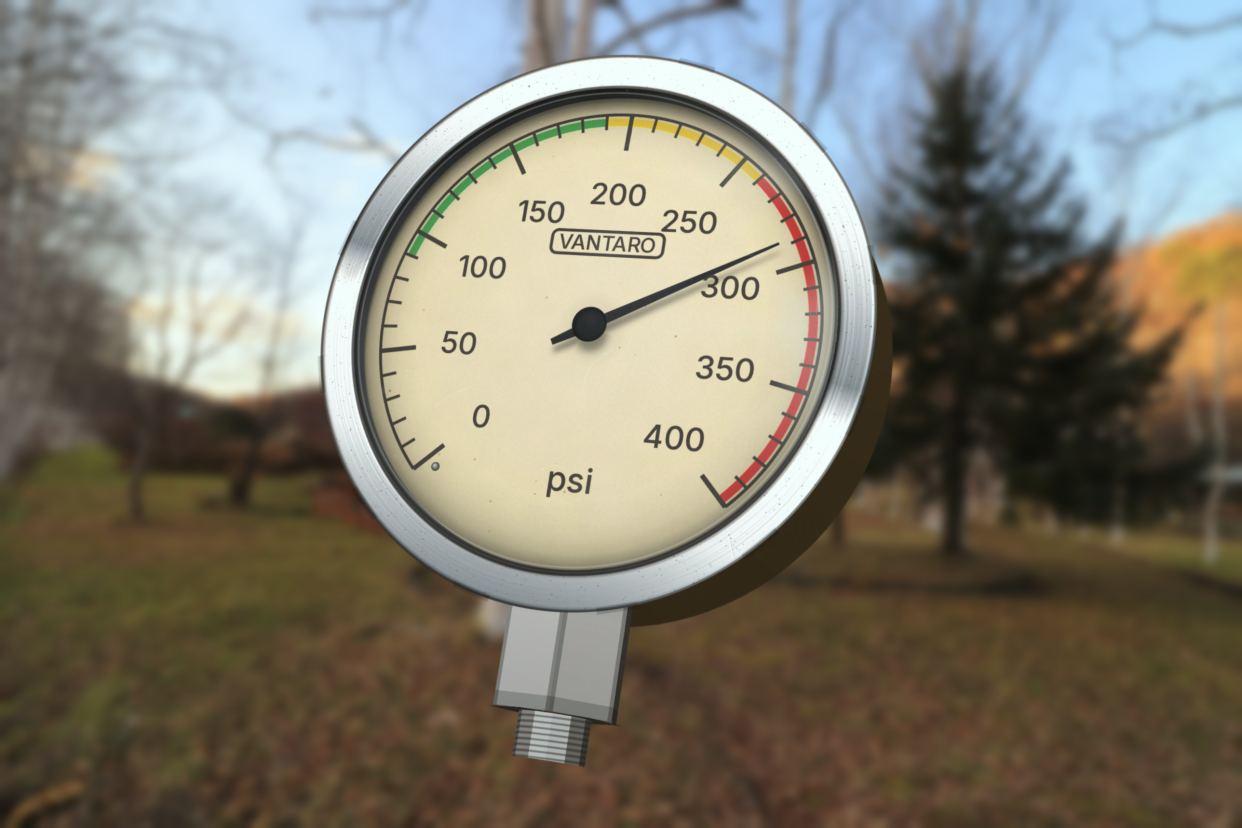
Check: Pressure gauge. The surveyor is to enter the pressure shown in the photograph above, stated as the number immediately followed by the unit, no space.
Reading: 290psi
